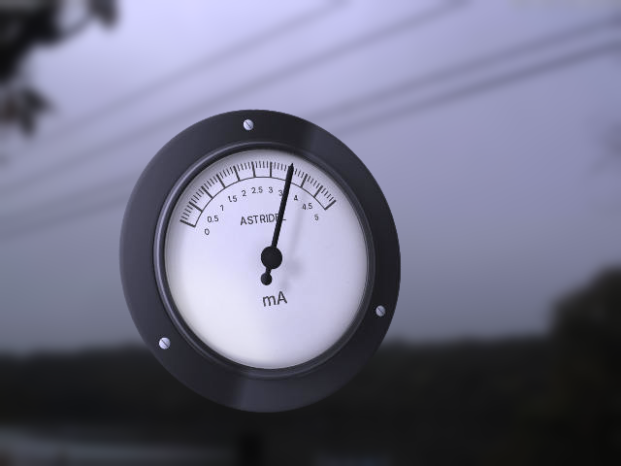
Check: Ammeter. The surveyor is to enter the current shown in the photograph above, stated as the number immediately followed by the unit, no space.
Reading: 3.5mA
